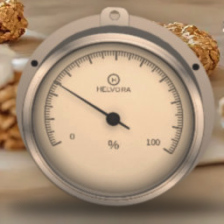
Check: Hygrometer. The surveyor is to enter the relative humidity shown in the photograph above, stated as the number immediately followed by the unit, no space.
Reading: 25%
